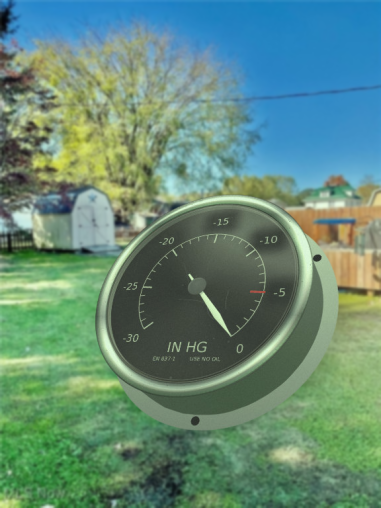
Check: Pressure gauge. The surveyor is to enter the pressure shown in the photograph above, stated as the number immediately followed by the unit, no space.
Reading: 0inHg
